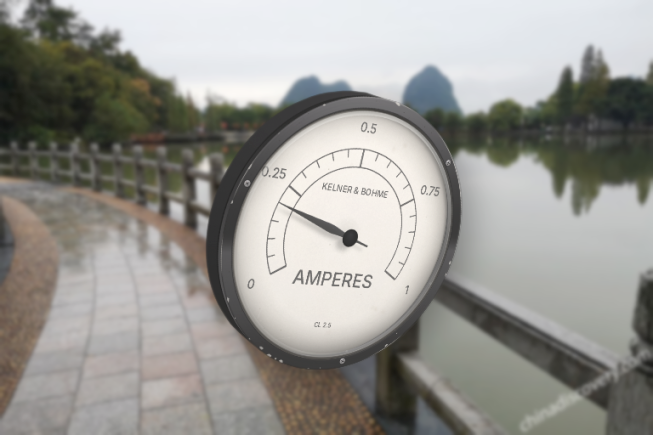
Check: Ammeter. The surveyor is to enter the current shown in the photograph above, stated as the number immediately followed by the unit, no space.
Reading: 0.2A
